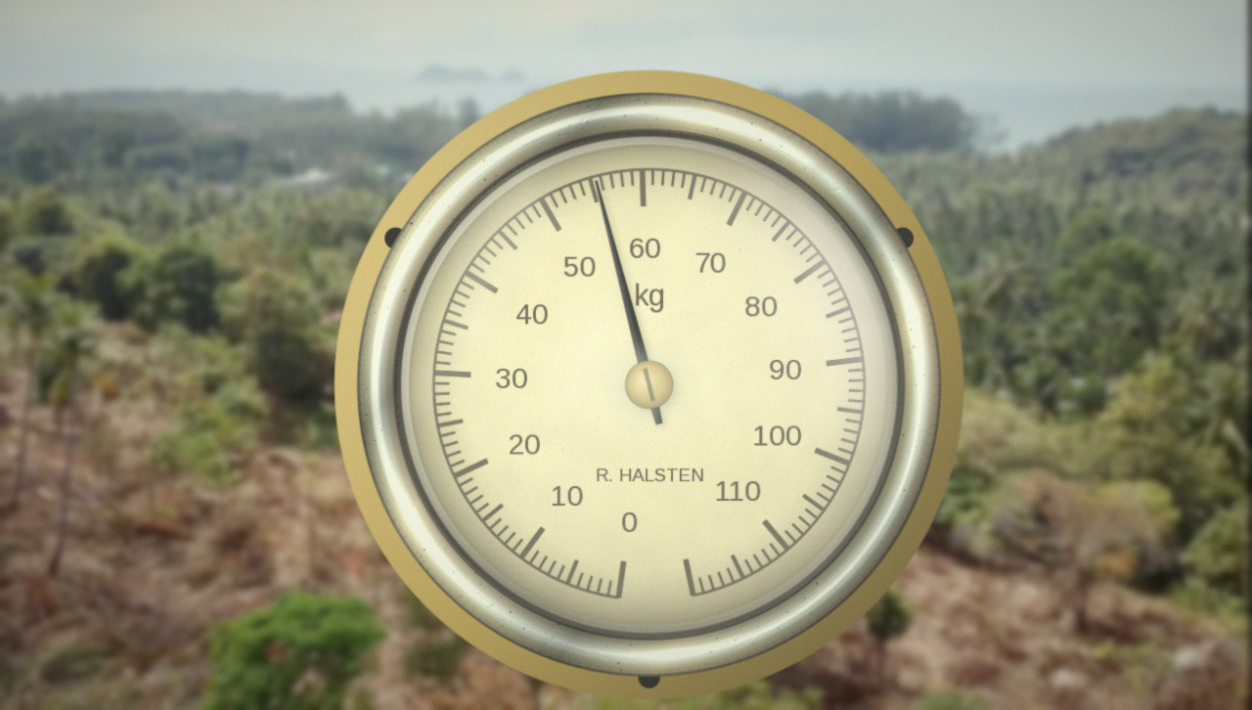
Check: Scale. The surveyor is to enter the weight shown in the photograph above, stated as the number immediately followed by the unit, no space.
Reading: 55.5kg
